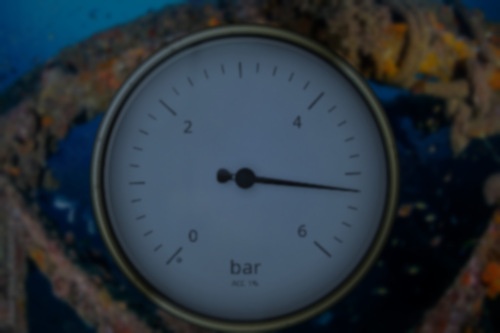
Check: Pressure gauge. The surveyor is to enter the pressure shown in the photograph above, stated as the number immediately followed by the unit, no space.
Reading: 5.2bar
